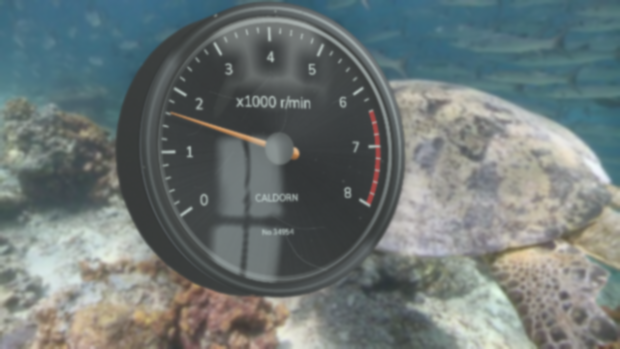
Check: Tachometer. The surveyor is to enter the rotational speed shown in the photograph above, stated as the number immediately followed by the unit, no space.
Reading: 1600rpm
